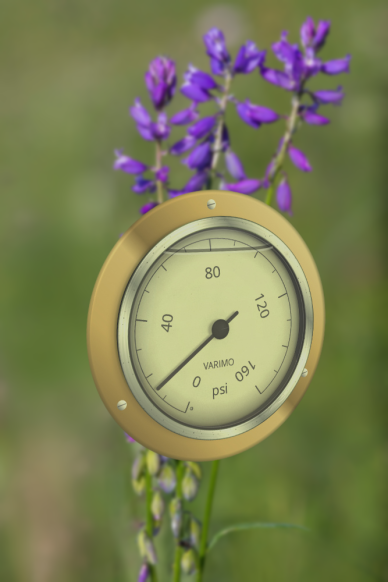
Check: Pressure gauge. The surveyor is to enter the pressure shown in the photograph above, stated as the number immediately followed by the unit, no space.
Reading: 15psi
